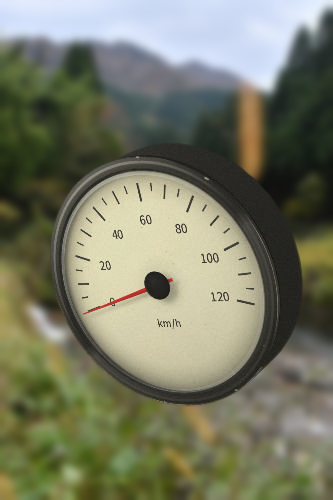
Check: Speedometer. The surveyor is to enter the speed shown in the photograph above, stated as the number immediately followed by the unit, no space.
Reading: 0km/h
